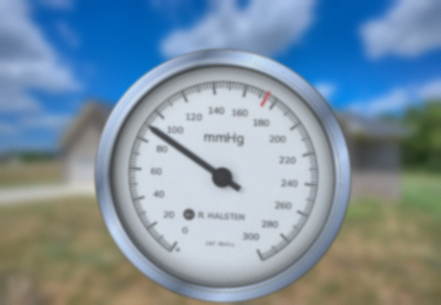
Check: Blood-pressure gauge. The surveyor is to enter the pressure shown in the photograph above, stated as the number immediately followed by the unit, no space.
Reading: 90mmHg
